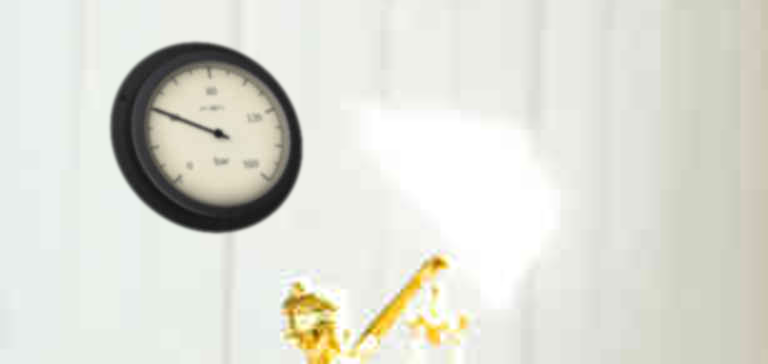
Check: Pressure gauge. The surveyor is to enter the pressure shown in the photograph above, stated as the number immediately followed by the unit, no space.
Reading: 40bar
